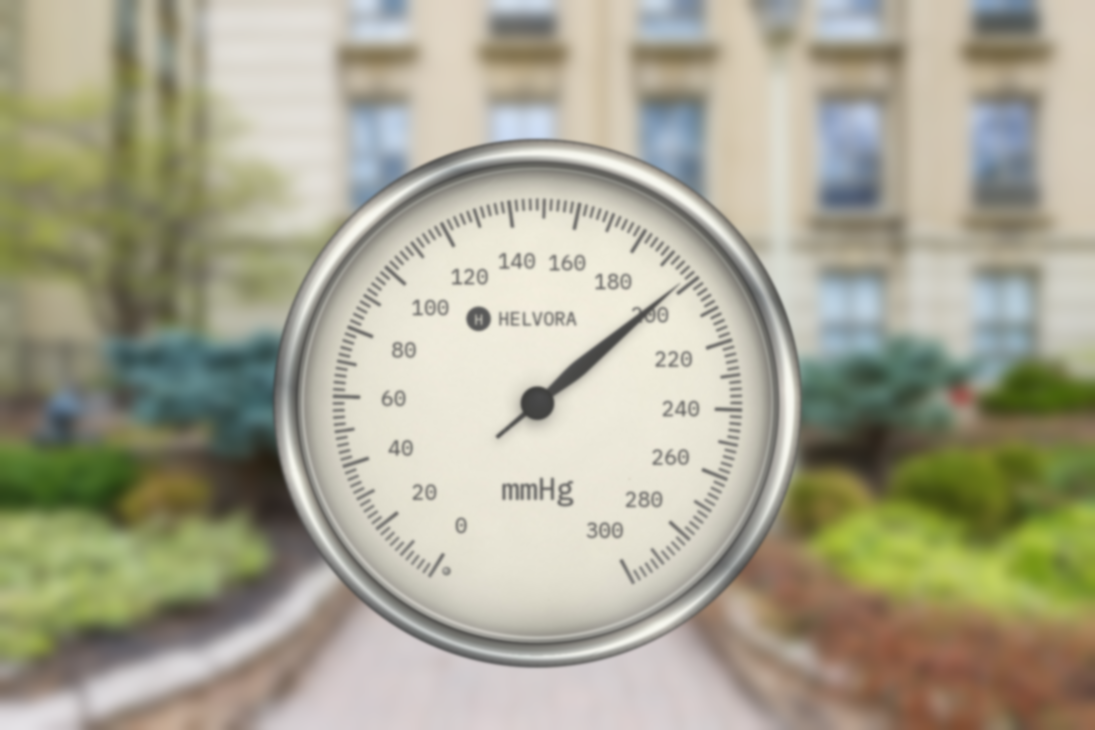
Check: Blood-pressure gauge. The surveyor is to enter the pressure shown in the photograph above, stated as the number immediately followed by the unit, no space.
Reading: 198mmHg
